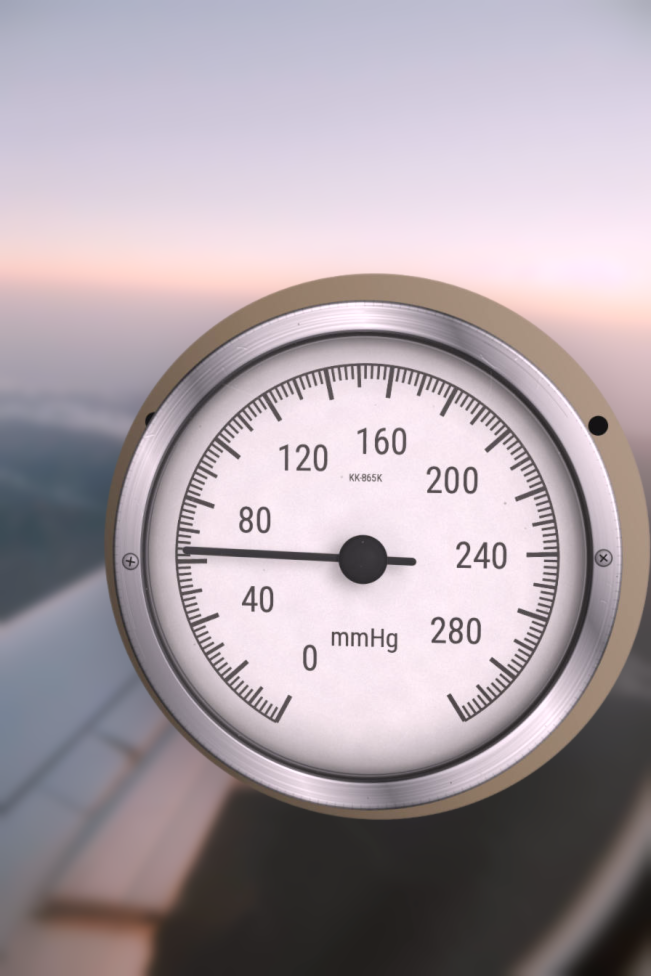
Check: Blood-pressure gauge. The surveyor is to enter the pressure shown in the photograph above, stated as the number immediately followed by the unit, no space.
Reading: 64mmHg
